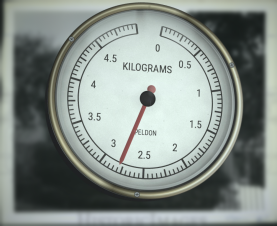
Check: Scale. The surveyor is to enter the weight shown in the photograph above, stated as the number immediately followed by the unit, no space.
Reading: 2.8kg
